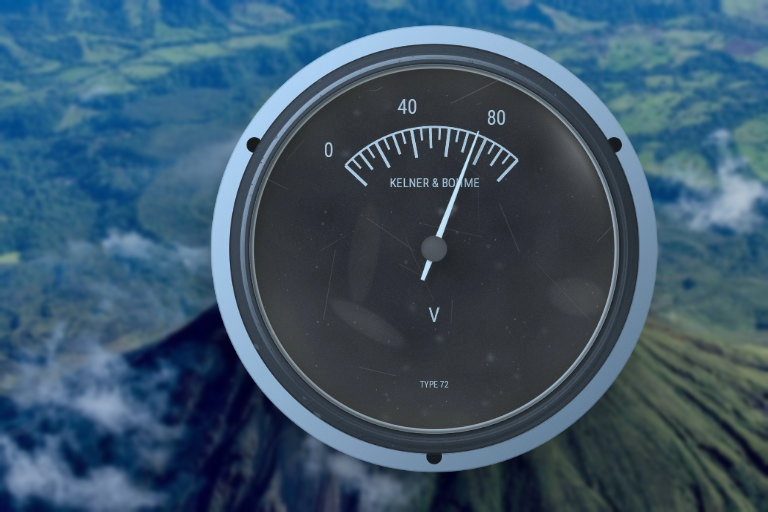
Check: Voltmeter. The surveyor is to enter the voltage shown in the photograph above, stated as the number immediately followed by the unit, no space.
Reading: 75V
